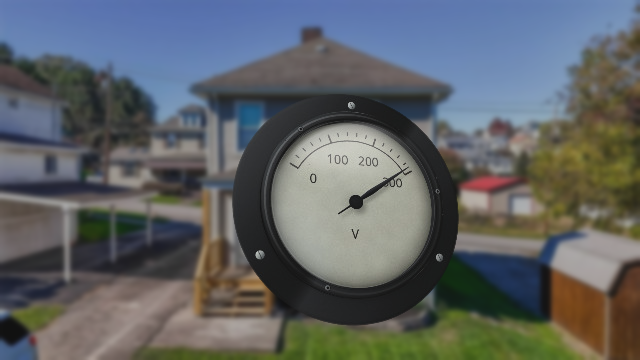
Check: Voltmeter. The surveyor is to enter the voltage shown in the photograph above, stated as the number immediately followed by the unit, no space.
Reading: 290V
